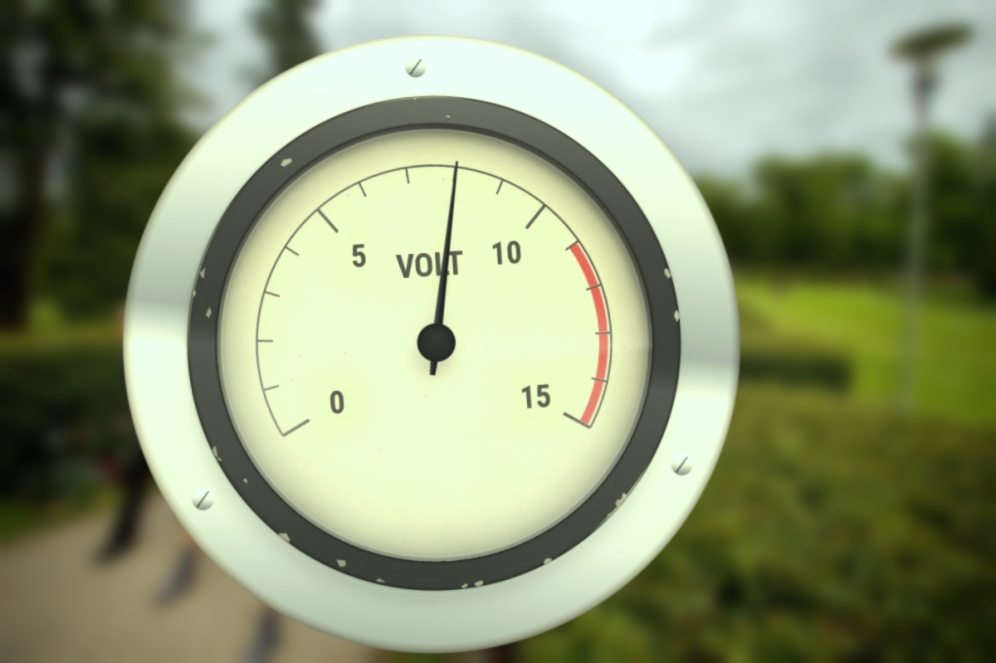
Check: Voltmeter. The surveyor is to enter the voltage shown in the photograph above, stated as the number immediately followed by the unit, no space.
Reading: 8V
